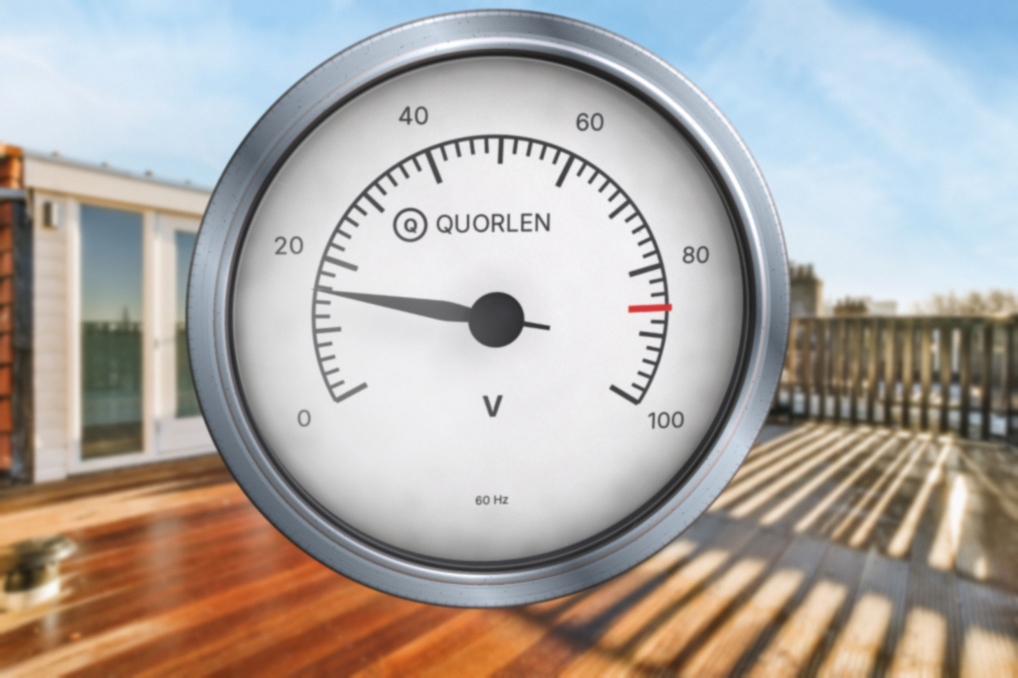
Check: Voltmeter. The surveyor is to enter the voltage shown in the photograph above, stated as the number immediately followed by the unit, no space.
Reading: 16V
